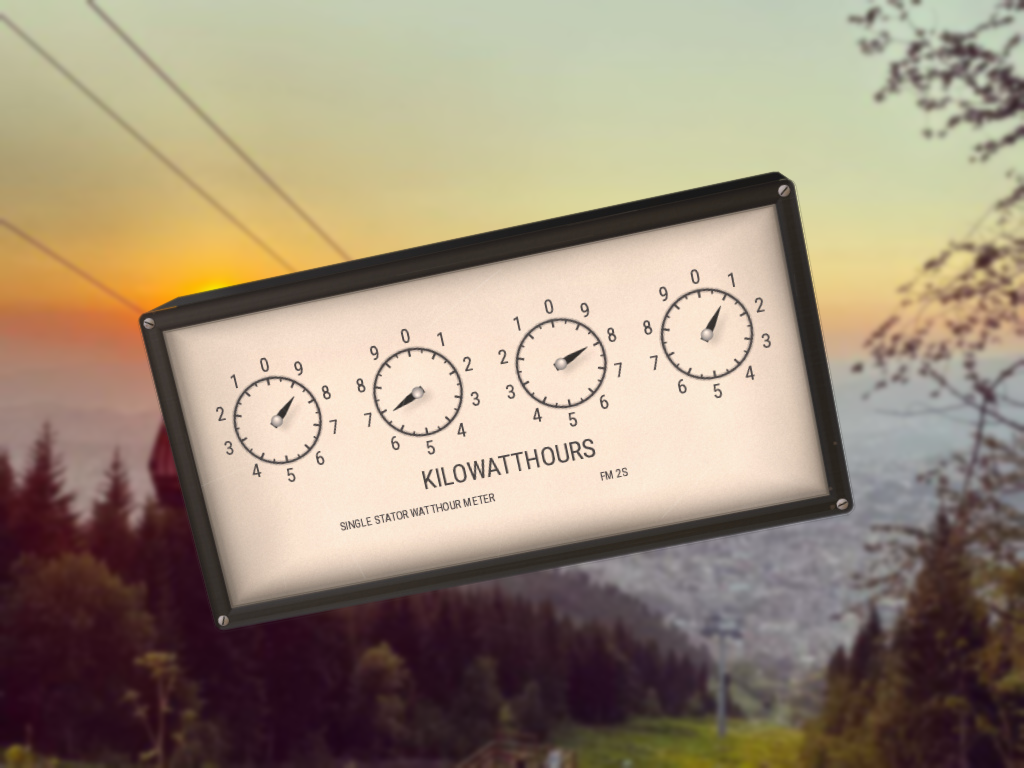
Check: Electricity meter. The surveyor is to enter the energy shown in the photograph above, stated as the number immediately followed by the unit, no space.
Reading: 8681kWh
